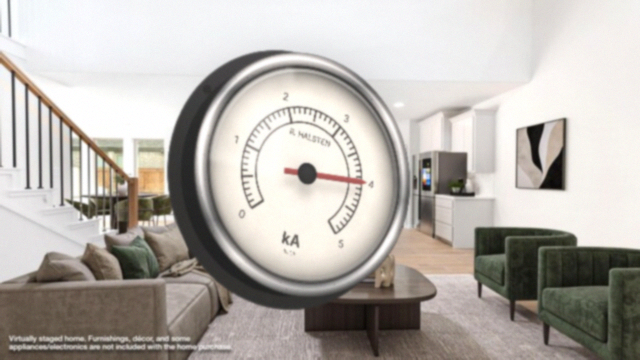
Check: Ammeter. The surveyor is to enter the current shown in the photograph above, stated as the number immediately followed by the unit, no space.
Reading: 4kA
